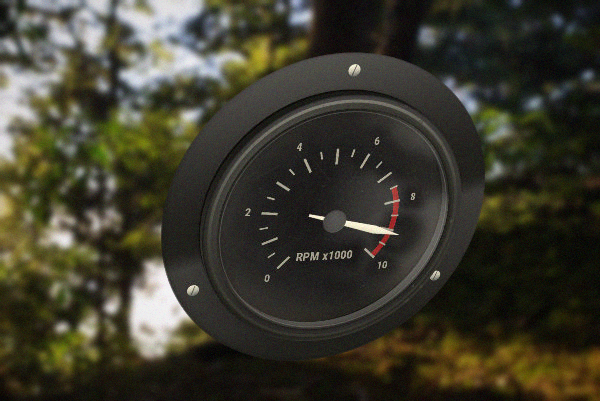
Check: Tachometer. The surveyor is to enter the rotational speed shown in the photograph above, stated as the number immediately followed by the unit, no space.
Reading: 9000rpm
